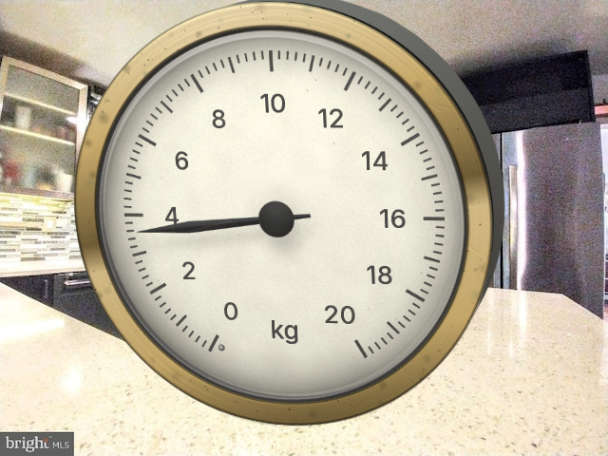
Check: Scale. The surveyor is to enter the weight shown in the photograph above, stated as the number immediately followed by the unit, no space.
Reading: 3.6kg
